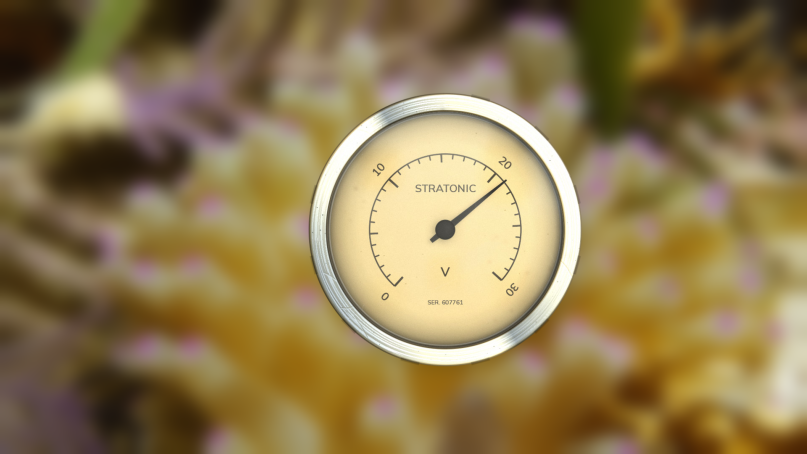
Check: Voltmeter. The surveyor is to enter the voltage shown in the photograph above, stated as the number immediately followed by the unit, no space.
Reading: 21V
